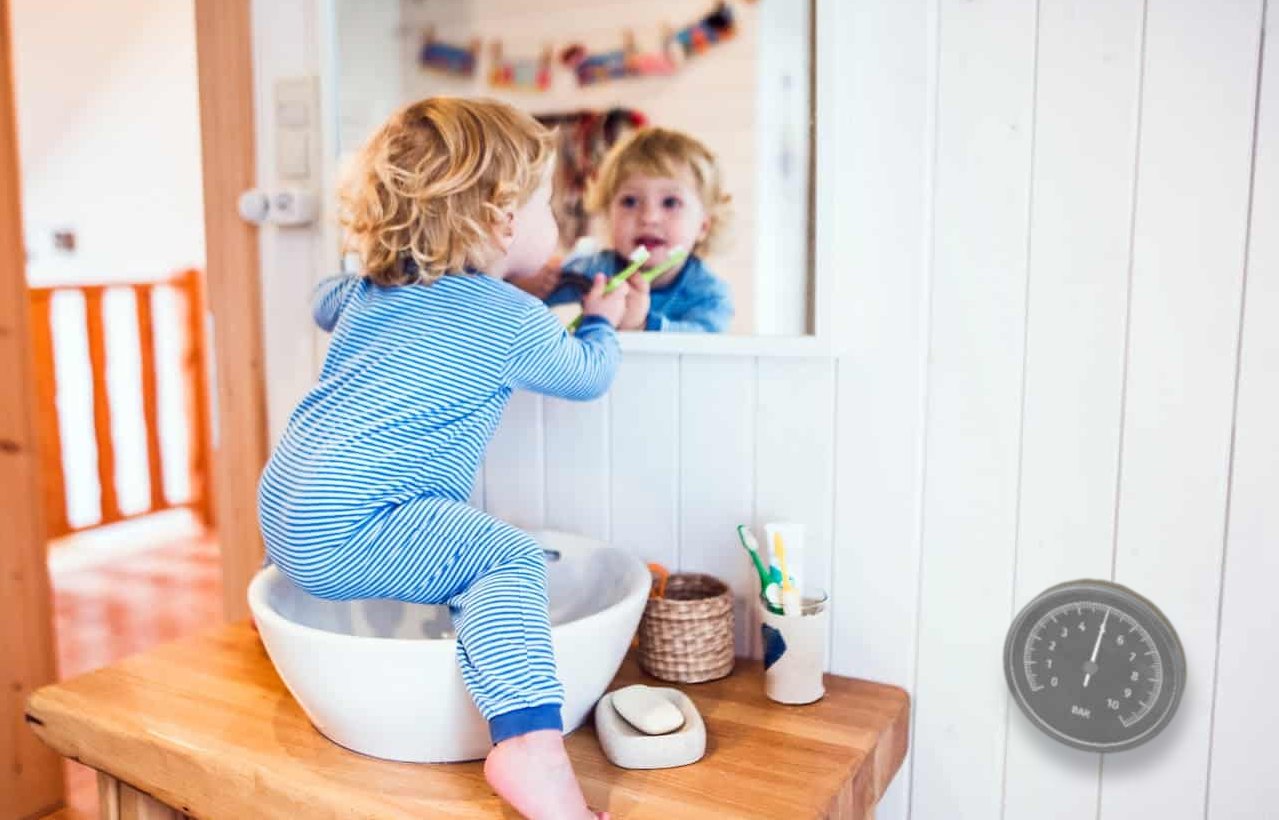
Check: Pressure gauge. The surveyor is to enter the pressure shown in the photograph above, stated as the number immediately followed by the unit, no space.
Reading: 5bar
